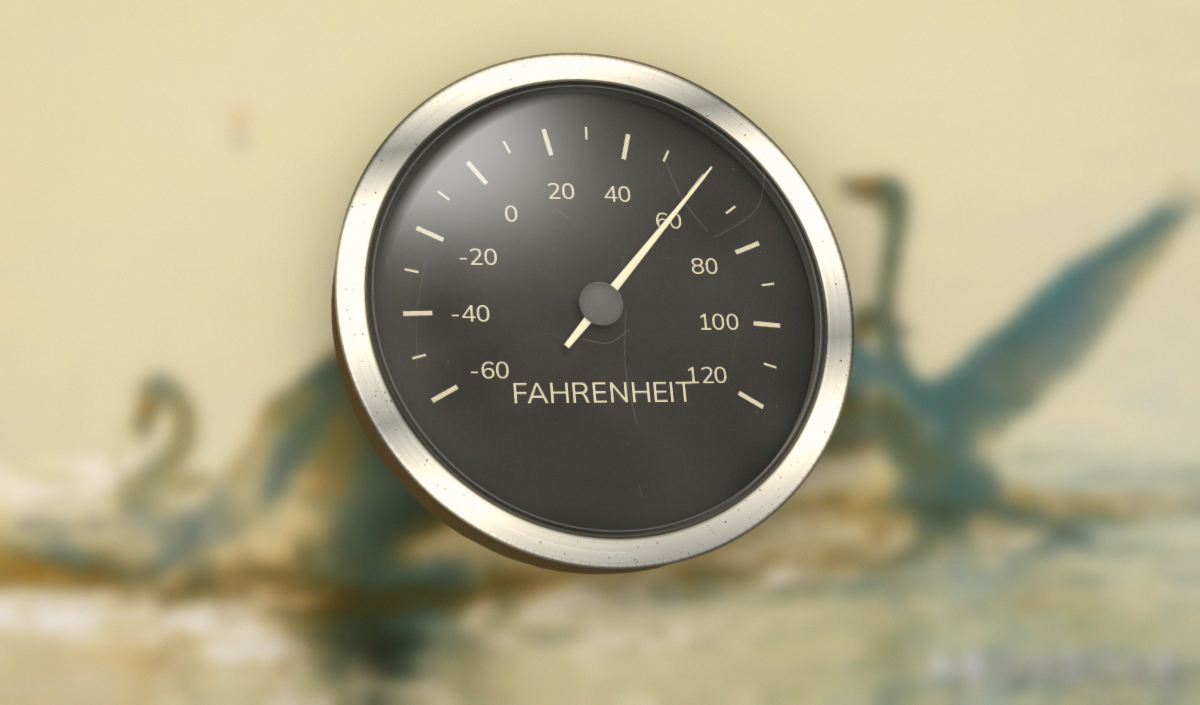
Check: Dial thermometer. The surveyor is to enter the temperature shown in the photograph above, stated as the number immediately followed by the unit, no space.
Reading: 60°F
